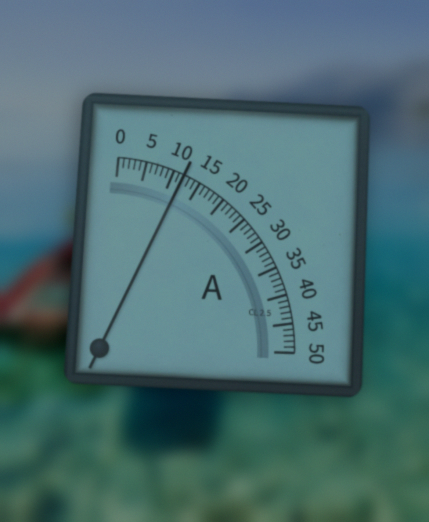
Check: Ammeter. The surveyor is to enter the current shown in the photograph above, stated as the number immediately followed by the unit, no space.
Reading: 12A
